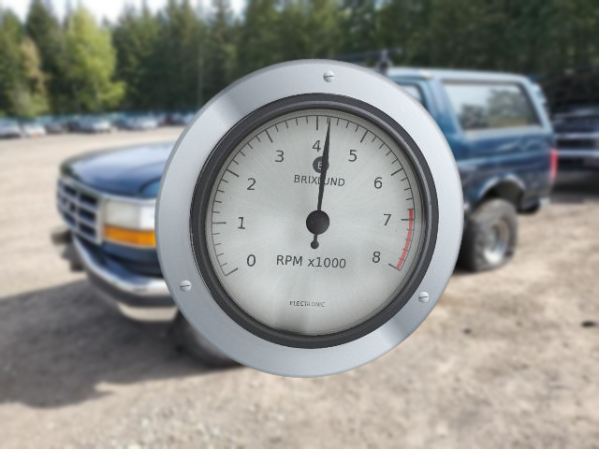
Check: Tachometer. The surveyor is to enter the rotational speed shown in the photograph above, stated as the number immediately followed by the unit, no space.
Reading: 4200rpm
